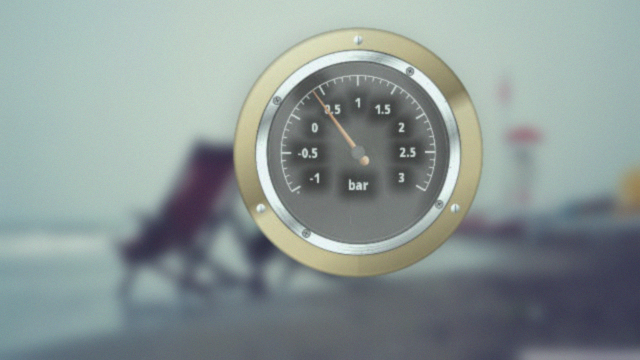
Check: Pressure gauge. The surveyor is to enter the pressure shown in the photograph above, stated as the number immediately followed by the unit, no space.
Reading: 0.4bar
